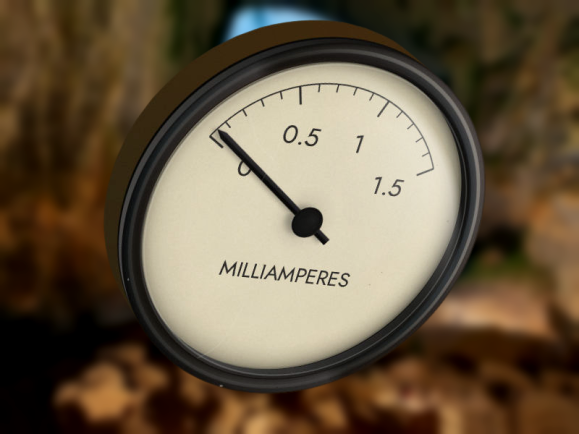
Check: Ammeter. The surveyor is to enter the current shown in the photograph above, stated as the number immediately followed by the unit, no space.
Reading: 0.05mA
